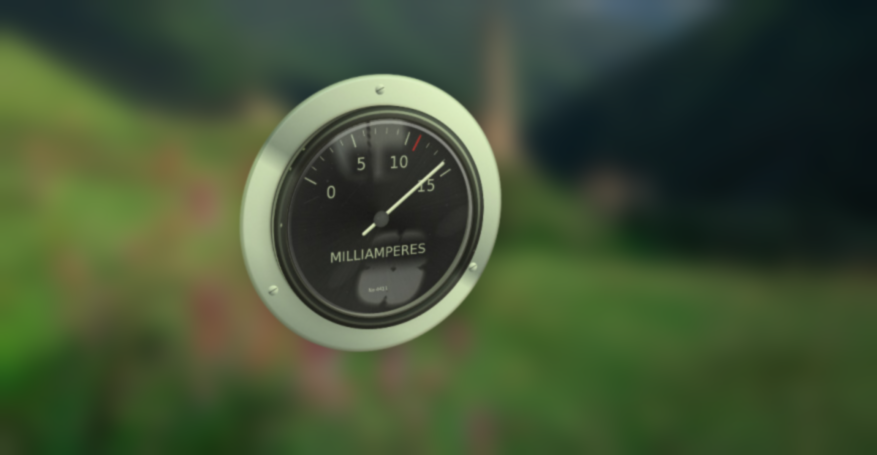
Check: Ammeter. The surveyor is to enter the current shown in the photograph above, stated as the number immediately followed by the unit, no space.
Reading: 14mA
